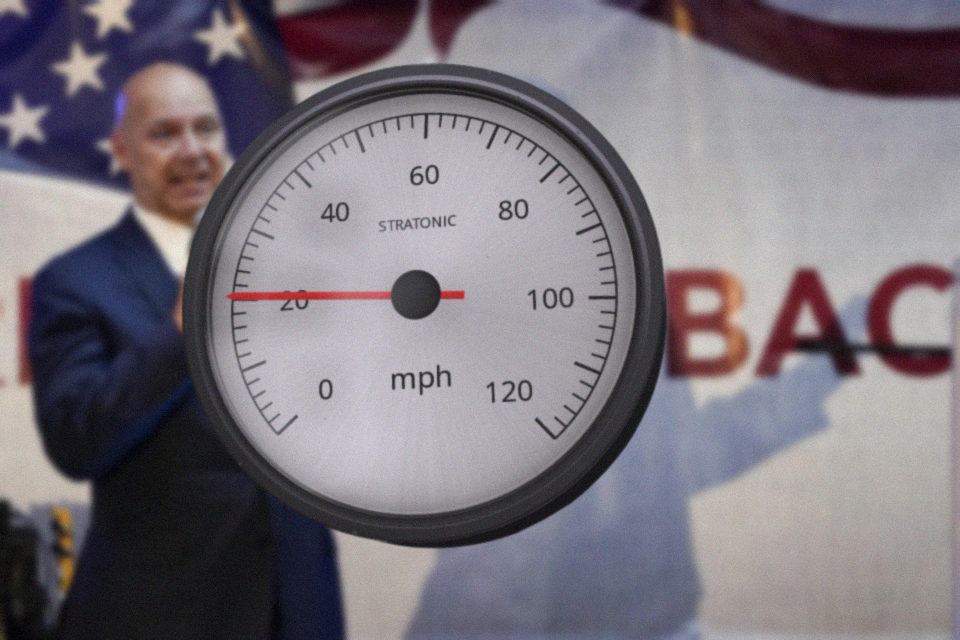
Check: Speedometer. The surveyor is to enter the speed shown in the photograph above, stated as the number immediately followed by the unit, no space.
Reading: 20mph
